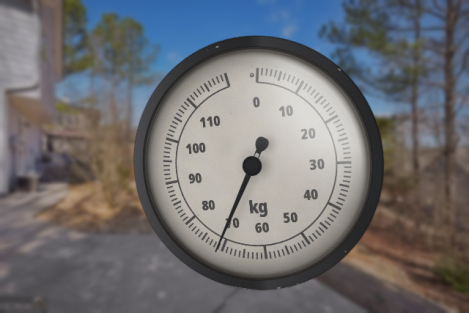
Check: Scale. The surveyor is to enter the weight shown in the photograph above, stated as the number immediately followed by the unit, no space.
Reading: 71kg
